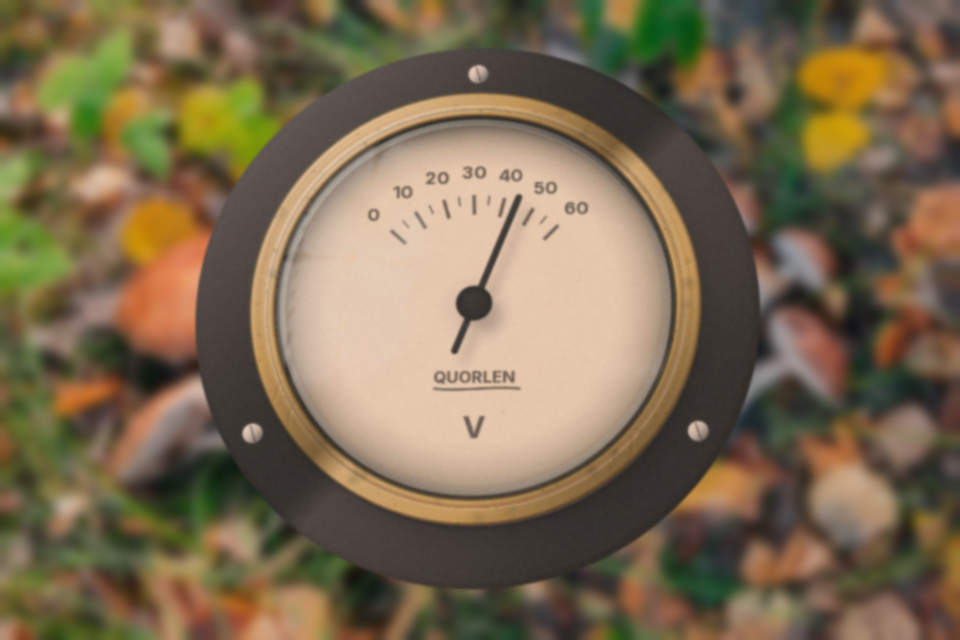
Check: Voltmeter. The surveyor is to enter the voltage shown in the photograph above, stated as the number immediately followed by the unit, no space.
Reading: 45V
